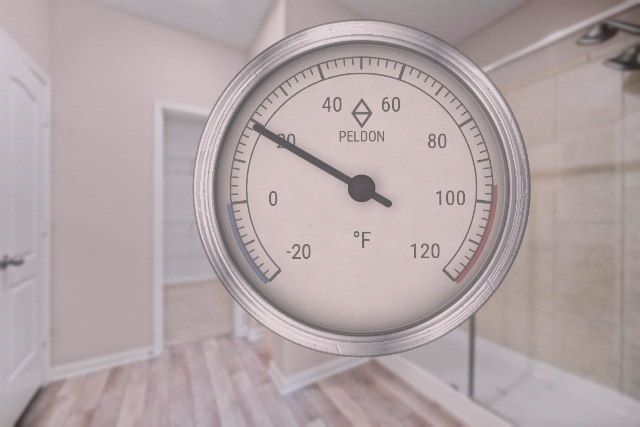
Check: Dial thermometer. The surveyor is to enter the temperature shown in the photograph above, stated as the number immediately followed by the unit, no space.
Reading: 19°F
